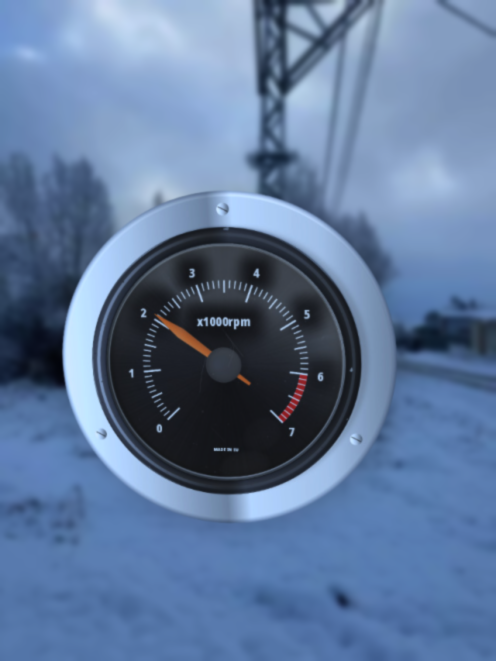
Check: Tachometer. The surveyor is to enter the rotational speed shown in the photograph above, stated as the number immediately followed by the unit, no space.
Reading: 2100rpm
